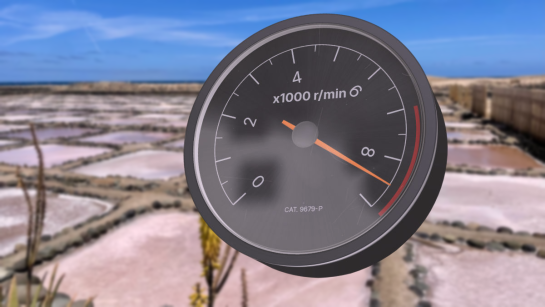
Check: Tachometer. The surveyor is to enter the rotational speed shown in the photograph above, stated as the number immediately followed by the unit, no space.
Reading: 8500rpm
